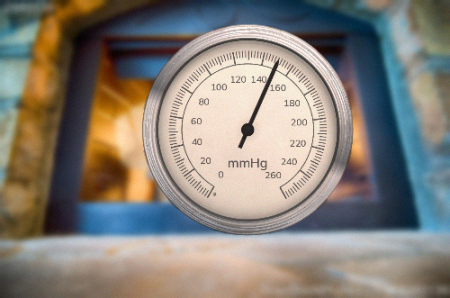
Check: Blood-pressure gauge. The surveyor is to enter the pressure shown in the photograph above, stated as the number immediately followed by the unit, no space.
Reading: 150mmHg
